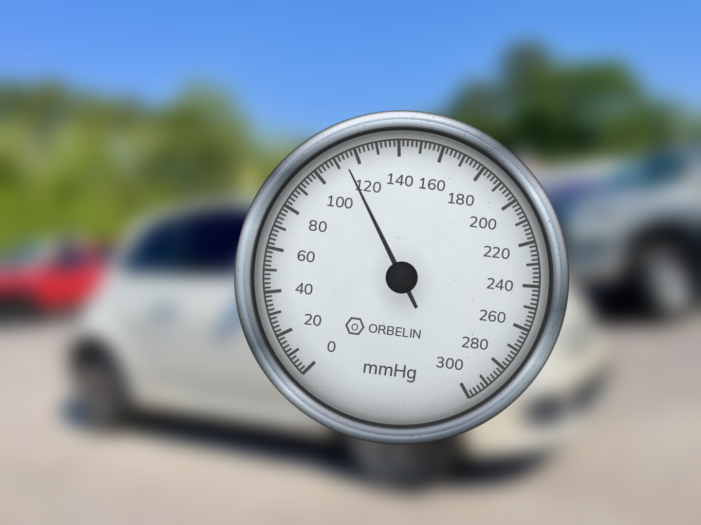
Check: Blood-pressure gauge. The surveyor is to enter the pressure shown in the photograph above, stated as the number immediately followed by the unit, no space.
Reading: 114mmHg
